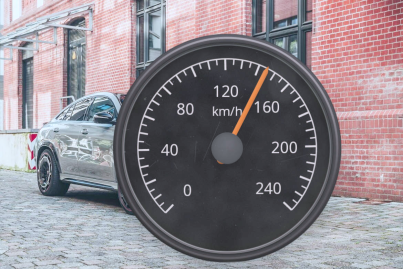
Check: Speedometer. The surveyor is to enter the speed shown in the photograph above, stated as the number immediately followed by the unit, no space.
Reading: 145km/h
